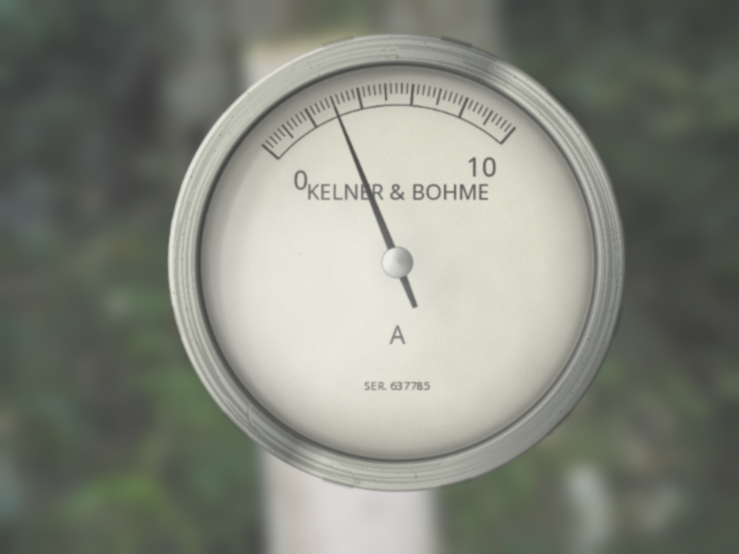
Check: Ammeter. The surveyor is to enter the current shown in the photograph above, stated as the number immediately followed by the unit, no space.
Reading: 3A
